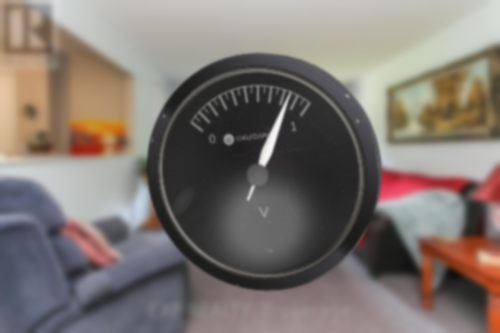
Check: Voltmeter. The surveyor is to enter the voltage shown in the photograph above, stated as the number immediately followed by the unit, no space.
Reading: 0.85V
